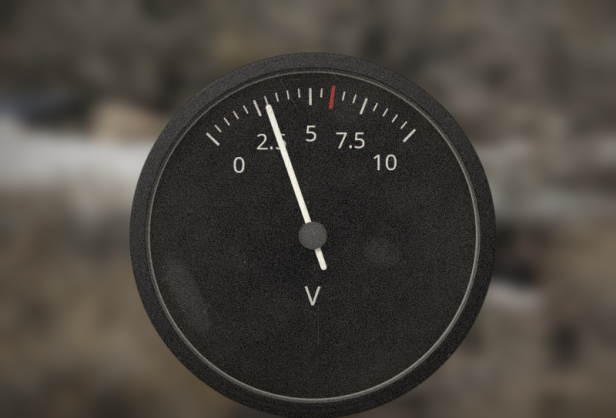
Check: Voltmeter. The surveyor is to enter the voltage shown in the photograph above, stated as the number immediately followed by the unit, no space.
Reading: 3V
